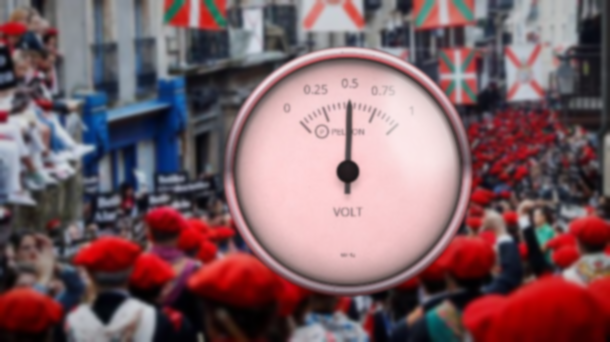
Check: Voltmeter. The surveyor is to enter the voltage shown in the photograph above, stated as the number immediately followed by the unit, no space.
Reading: 0.5V
